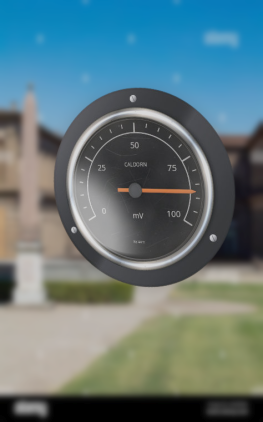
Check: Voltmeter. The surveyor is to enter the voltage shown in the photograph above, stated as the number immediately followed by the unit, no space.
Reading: 87.5mV
